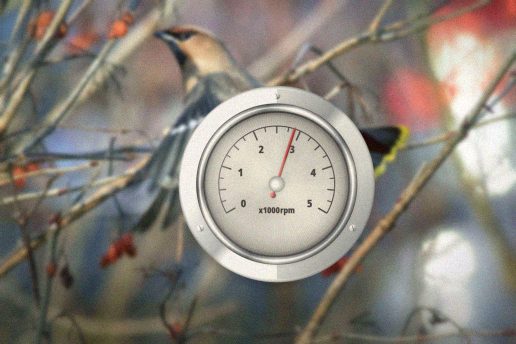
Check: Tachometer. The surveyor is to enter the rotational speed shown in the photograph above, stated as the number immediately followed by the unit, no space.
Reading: 2875rpm
